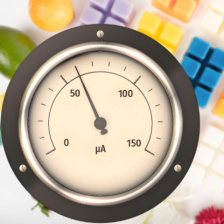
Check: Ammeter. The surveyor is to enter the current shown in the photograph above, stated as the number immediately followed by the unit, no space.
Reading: 60µA
